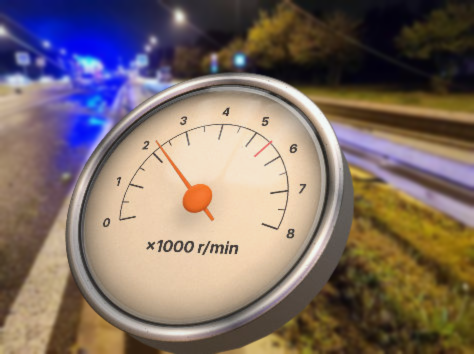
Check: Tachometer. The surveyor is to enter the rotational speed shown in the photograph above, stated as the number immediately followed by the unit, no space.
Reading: 2250rpm
